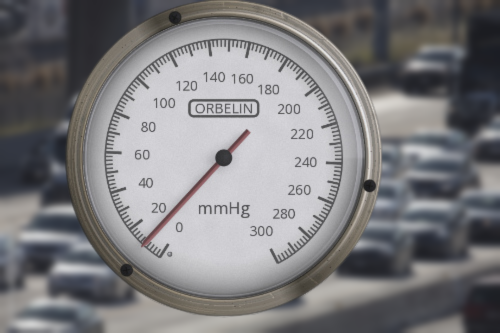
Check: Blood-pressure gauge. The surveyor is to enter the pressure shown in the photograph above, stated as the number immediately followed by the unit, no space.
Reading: 10mmHg
